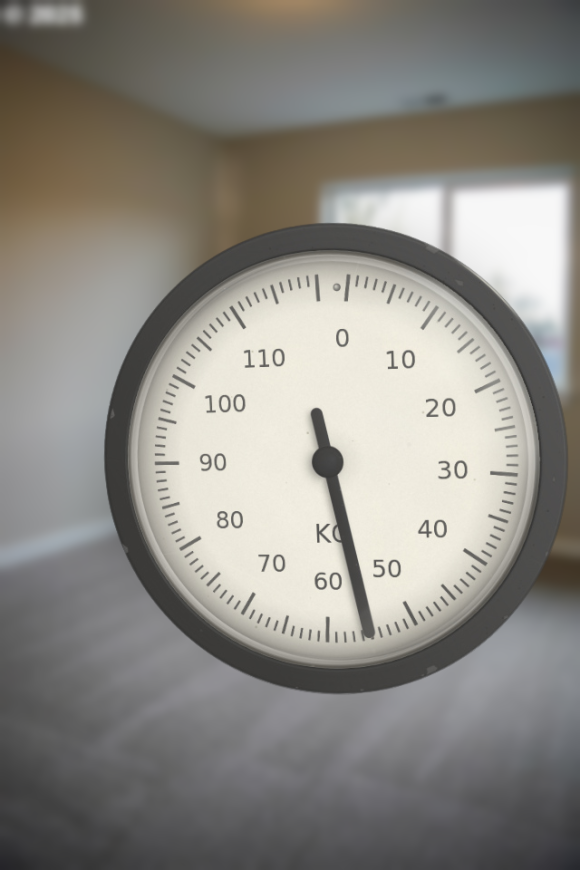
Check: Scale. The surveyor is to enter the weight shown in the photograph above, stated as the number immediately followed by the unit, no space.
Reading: 55kg
